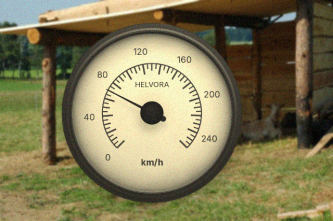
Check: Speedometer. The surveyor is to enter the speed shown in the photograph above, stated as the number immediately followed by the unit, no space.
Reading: 70km/h
